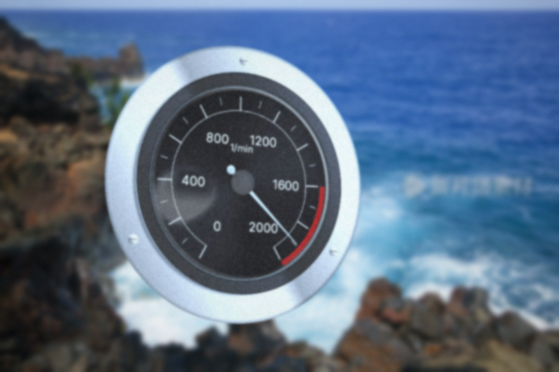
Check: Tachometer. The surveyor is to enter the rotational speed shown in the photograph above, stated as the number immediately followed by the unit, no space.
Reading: 1900rpm
